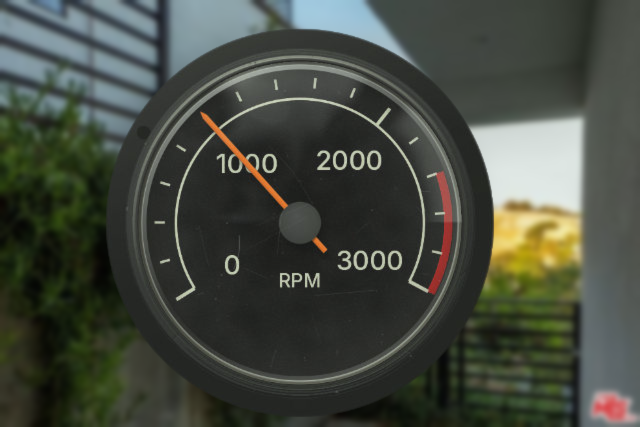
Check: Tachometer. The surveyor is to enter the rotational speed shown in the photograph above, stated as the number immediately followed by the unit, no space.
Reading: 1000rpm
